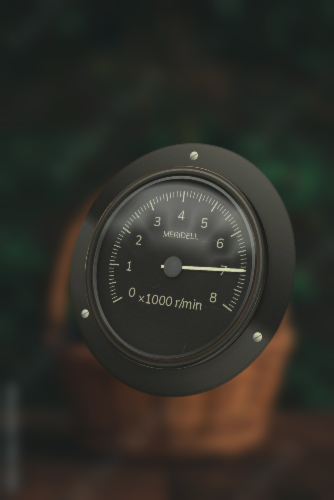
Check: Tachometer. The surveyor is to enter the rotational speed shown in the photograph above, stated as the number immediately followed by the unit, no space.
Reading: 7000rpm
